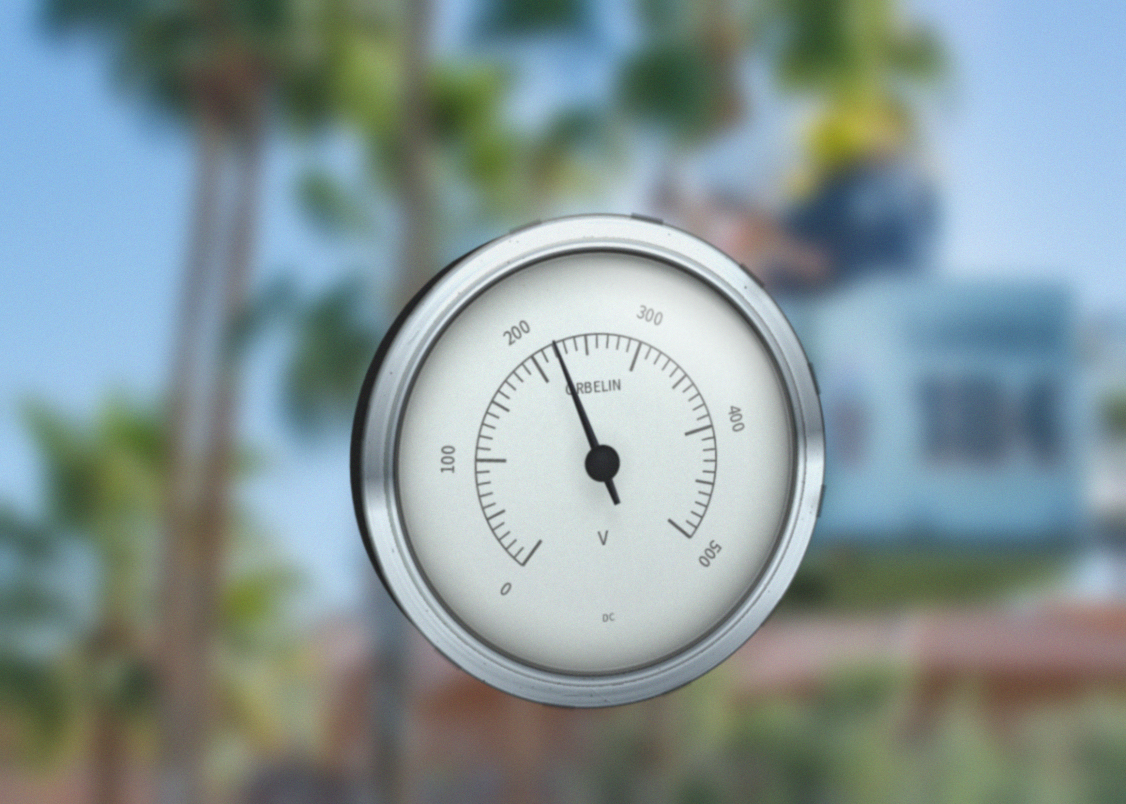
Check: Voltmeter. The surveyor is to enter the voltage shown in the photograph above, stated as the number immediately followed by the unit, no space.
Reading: 220V
